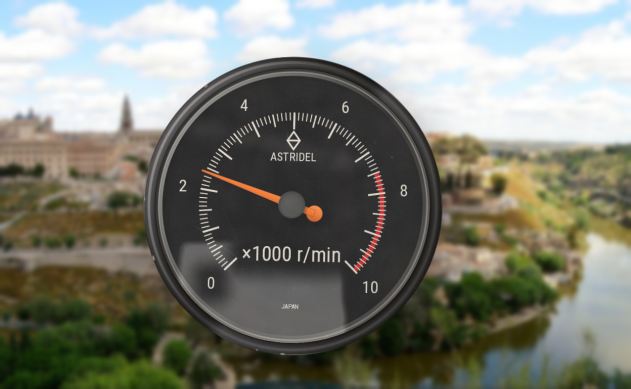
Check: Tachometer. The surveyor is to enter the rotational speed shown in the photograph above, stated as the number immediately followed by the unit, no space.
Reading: 2400rpm
